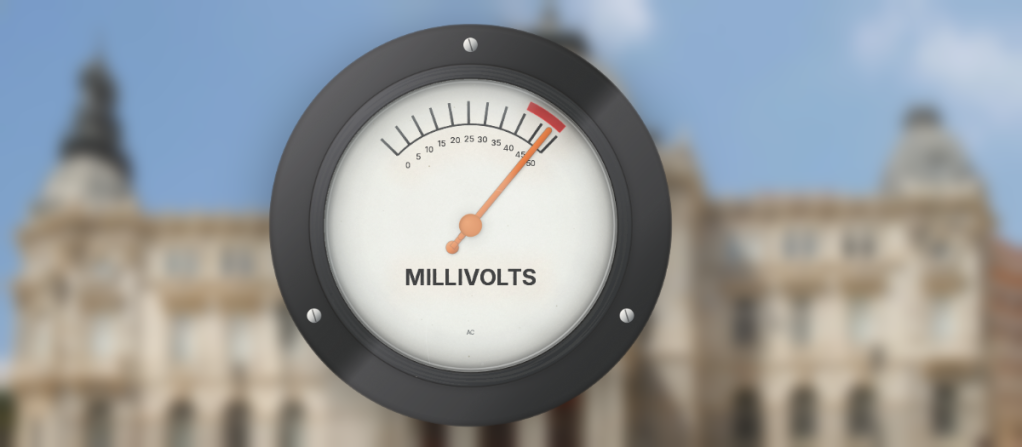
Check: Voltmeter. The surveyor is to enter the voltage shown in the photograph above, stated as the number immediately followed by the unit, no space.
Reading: 47.5mV
